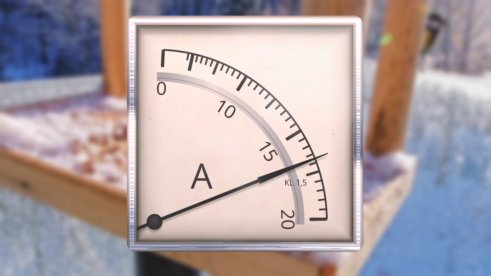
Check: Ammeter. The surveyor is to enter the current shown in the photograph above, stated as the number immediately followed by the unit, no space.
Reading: 16.75A
